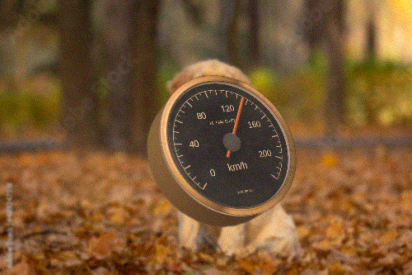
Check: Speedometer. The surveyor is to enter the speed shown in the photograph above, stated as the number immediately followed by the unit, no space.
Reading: 135km/h
